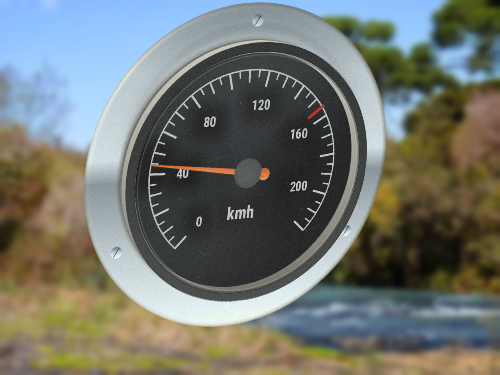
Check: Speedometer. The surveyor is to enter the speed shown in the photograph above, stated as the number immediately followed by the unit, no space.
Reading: 45km/h
